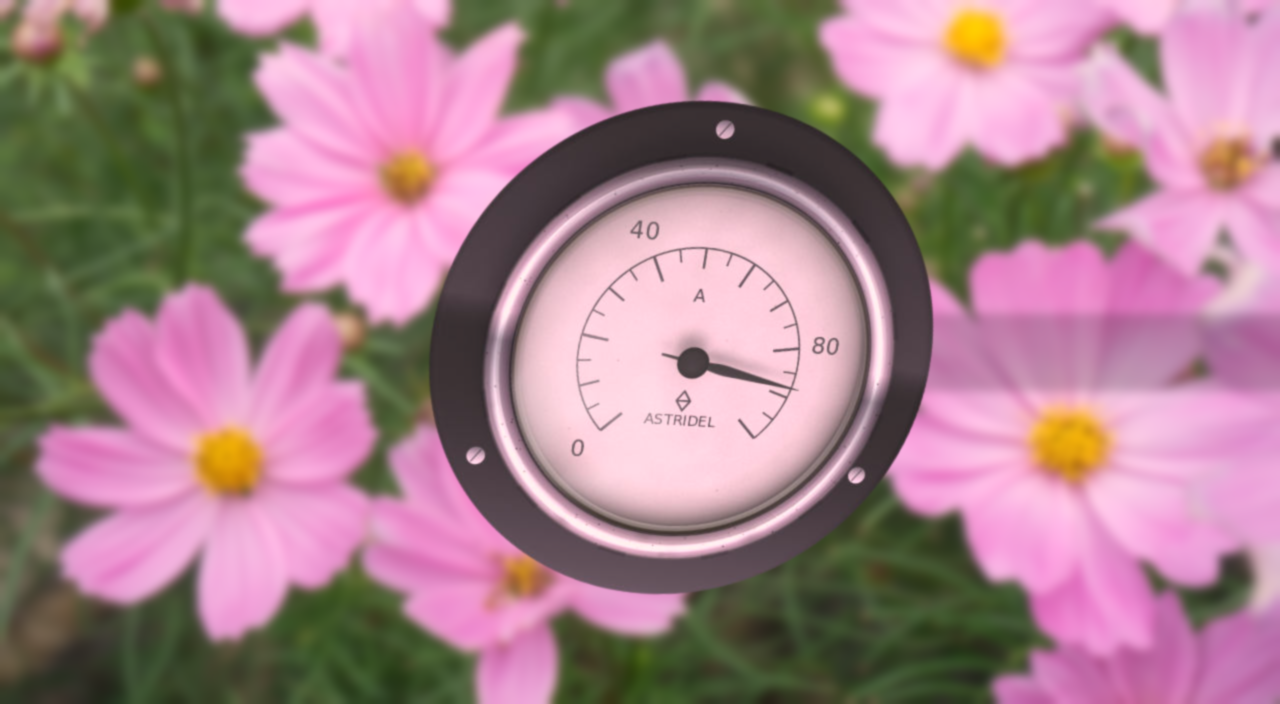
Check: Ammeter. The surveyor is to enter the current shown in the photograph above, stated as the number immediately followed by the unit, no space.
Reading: 87.5A
